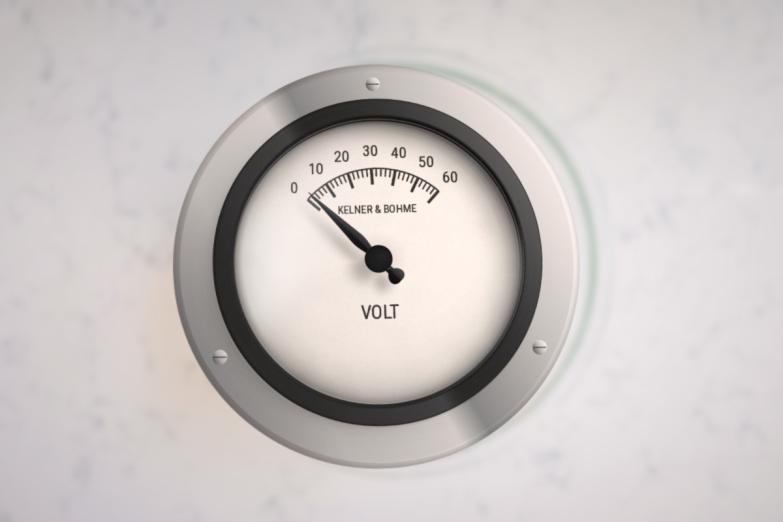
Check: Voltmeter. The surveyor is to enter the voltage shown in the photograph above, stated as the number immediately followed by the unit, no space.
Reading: 2V
